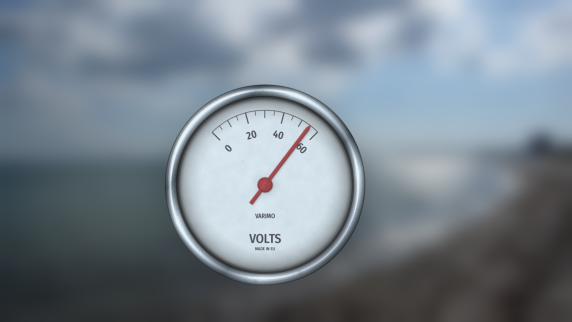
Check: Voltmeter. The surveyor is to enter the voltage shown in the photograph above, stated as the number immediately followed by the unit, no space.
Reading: 55V
